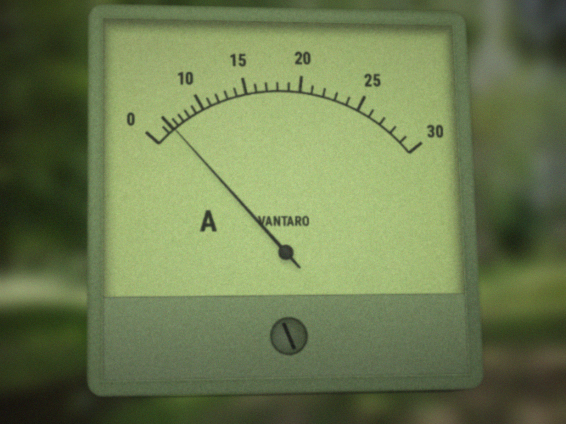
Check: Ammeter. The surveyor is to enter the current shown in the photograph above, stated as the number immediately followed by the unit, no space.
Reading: 5A
